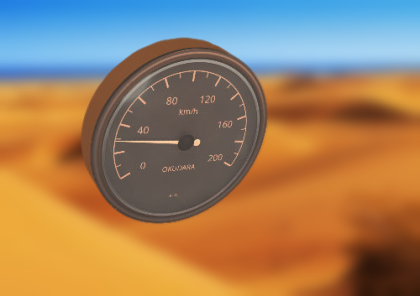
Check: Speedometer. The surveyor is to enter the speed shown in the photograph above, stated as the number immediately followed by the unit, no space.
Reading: 30km/h
